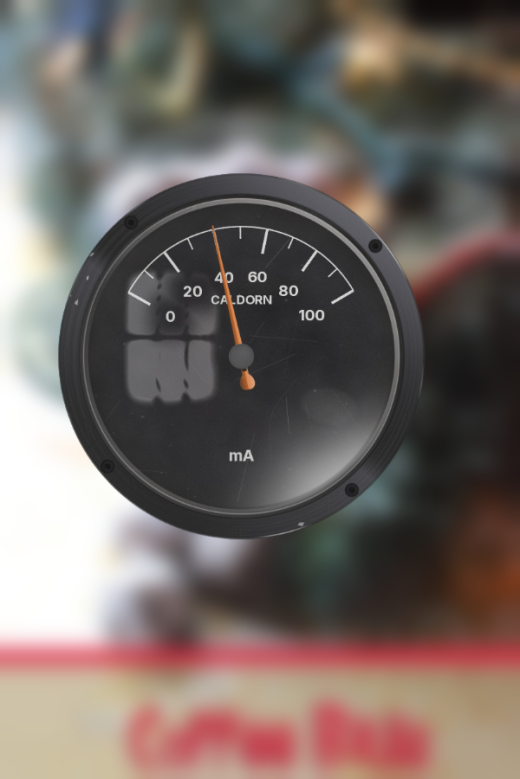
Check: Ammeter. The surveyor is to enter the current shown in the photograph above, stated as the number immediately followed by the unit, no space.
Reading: 40mA
